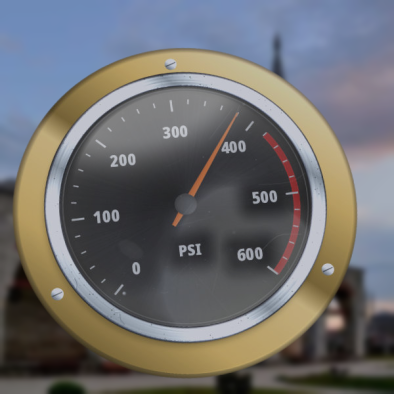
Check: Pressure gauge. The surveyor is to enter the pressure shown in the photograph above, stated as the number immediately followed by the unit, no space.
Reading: 380psi
